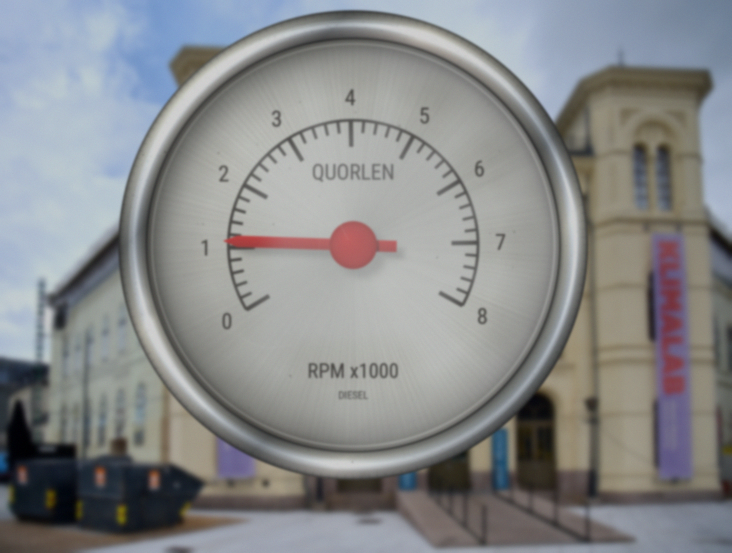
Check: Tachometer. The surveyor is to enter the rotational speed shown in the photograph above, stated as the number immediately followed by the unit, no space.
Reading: 1100rpm
